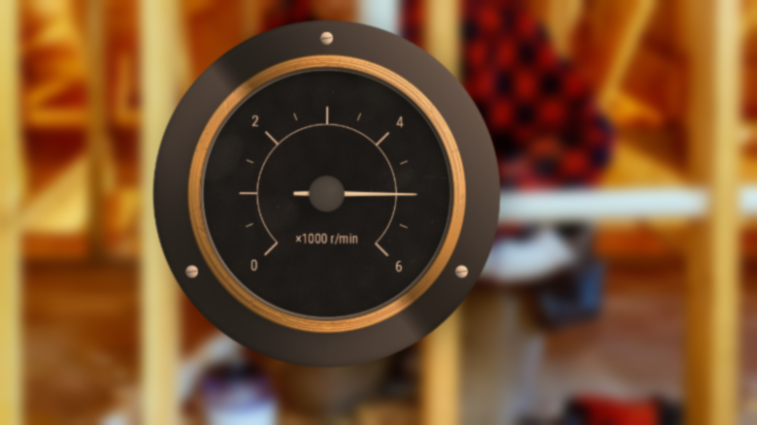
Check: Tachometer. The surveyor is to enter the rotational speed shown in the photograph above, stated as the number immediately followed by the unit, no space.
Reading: 5000rpm
